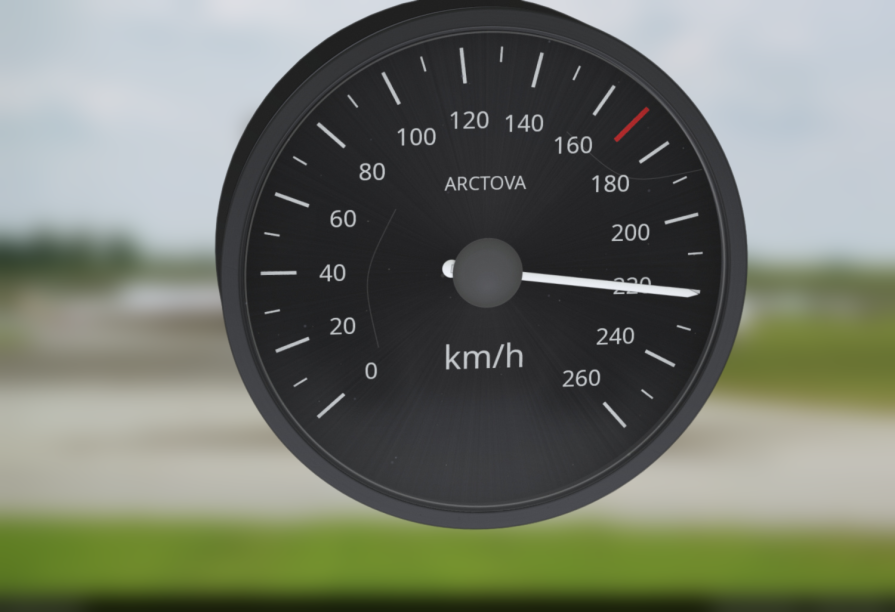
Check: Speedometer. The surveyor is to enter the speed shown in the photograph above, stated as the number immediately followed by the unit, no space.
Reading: 220km/h
